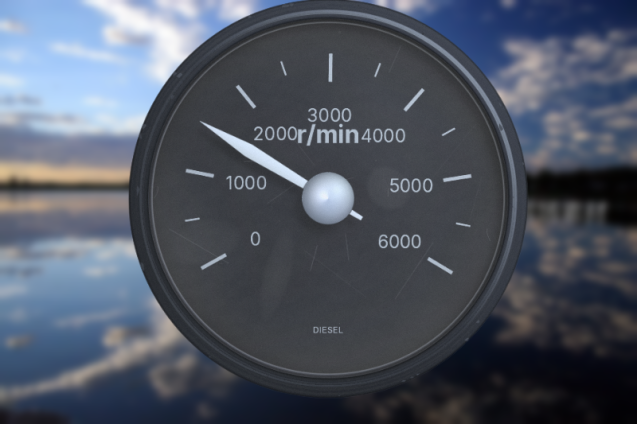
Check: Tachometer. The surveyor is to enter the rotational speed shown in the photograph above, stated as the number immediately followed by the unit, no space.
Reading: 1500rpm
